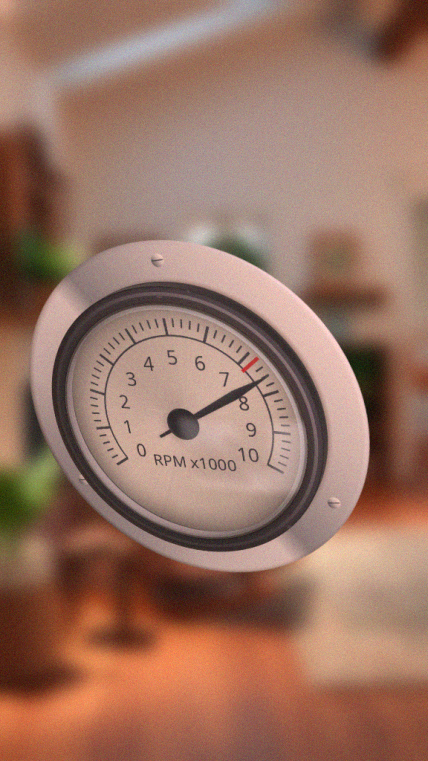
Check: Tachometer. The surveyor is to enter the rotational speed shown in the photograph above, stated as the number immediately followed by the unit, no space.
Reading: 7600rpm
